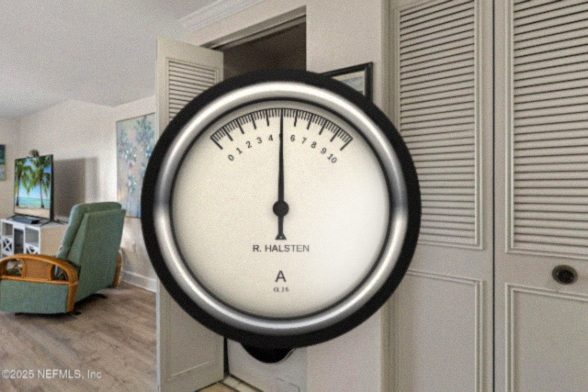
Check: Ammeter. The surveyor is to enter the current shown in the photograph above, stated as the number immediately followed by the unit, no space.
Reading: 5A
